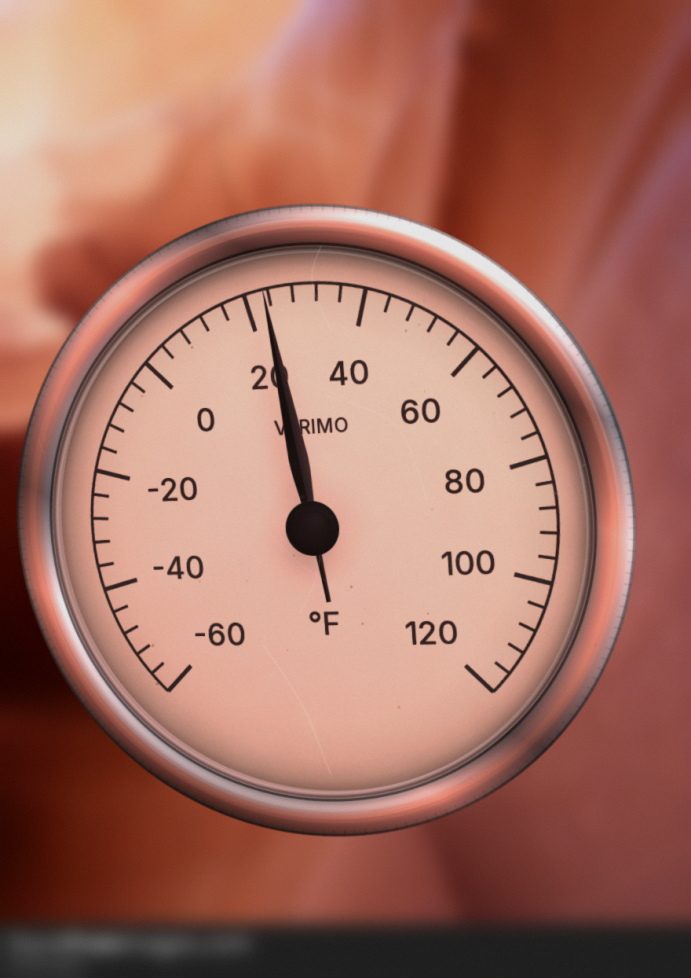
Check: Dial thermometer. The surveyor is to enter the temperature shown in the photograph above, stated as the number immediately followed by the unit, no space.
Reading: 24°F
